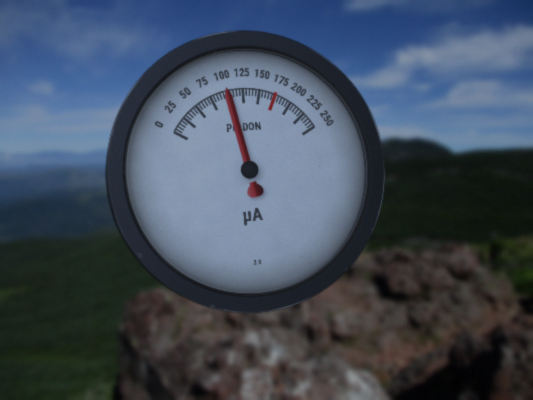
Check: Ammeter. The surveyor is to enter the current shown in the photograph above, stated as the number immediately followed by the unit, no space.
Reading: 100µA
